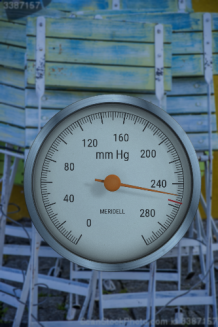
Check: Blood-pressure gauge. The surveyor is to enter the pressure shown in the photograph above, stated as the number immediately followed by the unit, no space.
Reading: 250mmHg
